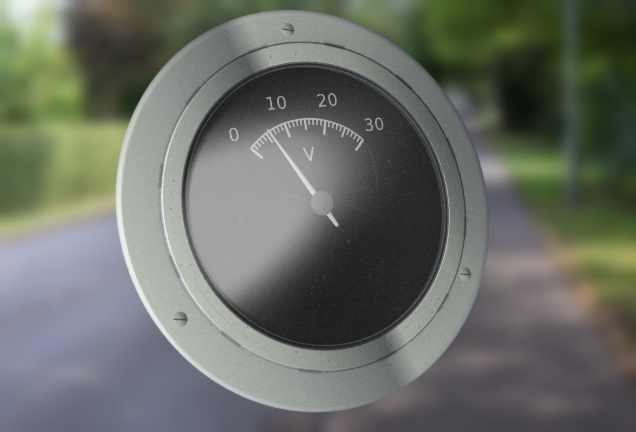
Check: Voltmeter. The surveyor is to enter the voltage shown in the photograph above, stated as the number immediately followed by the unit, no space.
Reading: 5V
